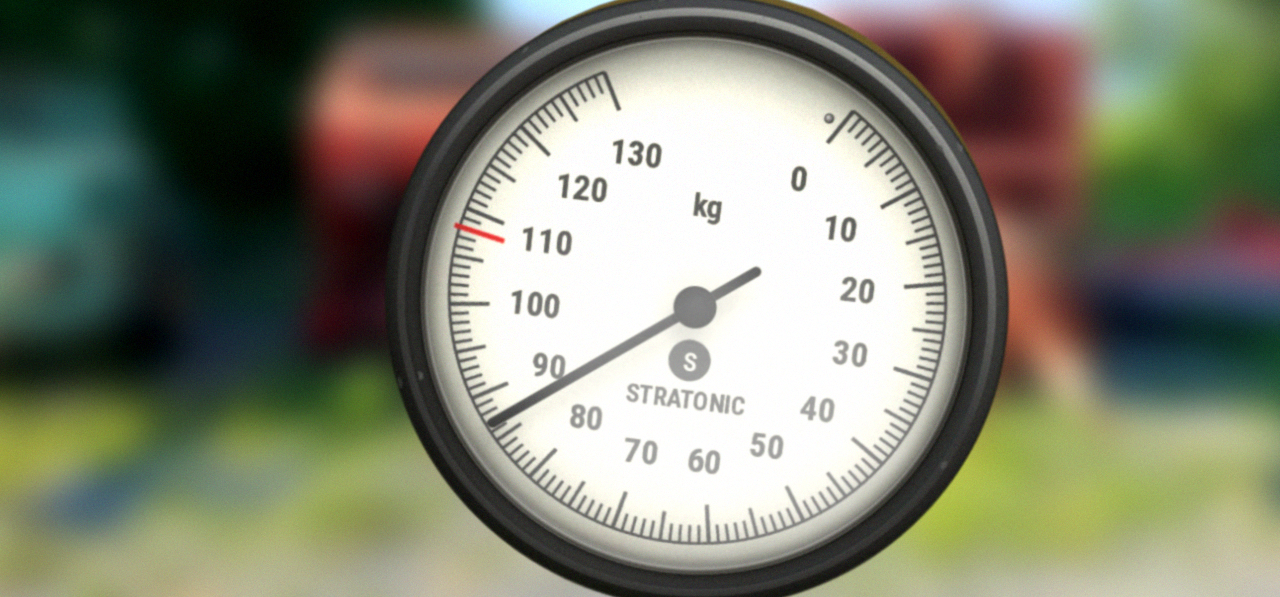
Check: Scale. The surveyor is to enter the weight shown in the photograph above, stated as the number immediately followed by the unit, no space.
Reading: 87kg
